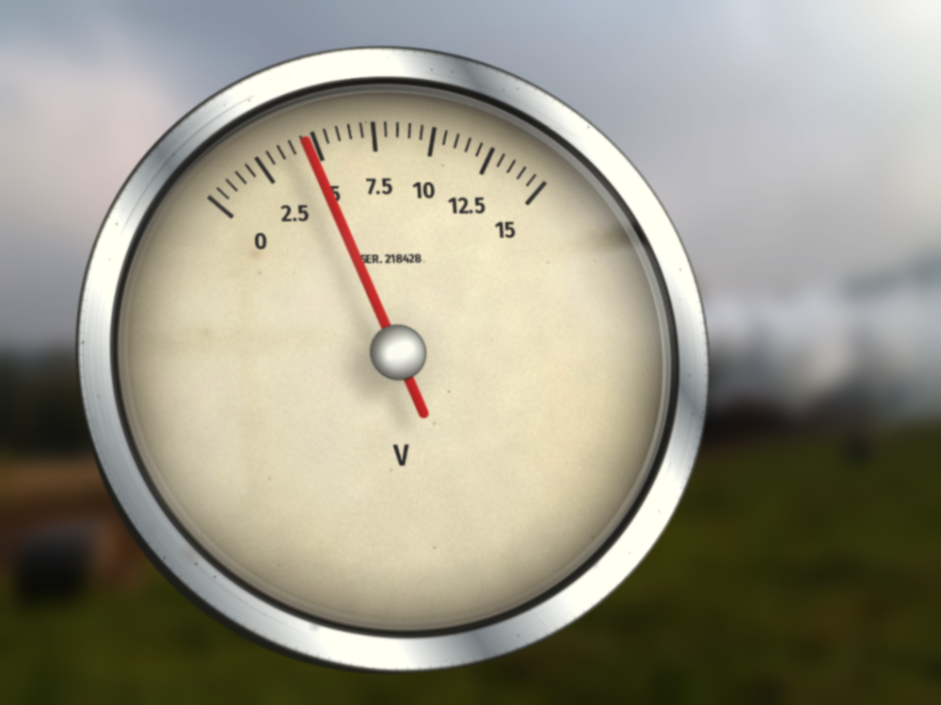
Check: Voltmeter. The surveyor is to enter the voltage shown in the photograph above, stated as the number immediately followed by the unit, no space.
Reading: 4.5V
